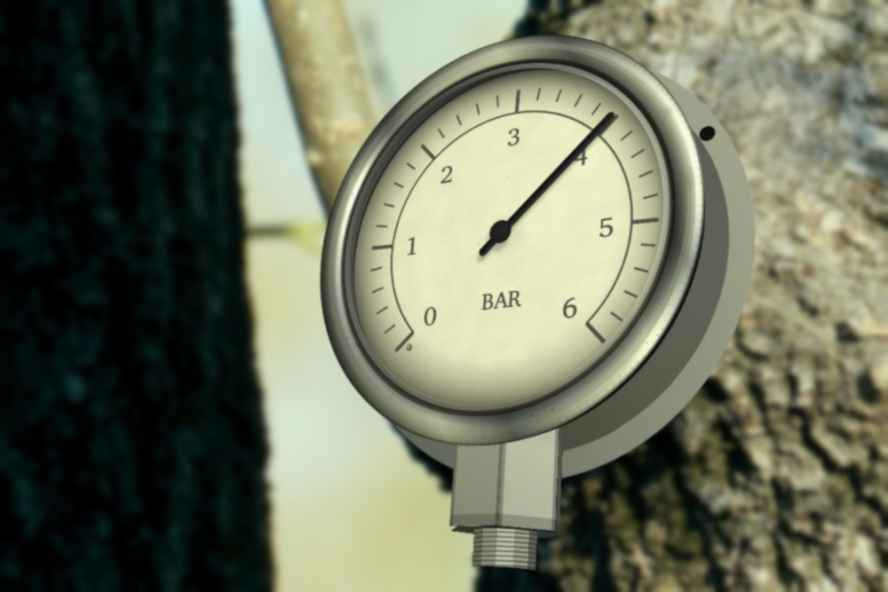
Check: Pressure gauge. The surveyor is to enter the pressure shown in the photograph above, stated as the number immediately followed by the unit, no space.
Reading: 4bar
